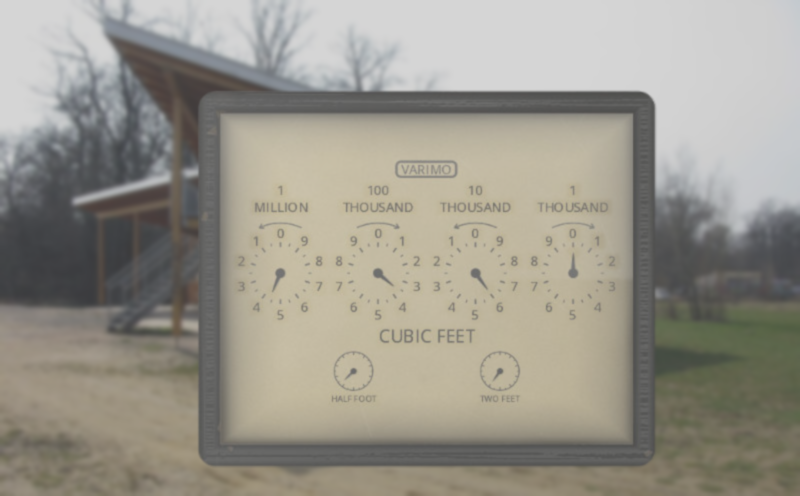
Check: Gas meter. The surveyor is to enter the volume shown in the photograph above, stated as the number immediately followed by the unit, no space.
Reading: 436000ft³
